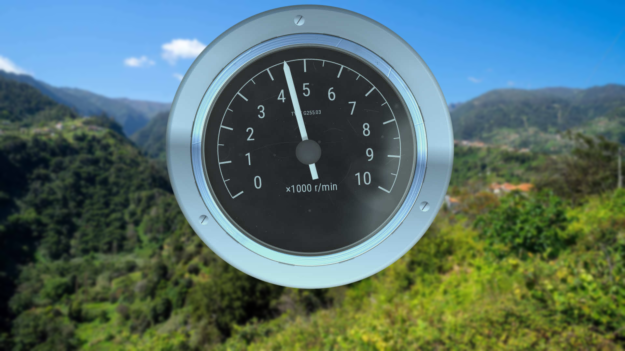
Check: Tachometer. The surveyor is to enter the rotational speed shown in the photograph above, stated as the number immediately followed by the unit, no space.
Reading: 4500rpm
